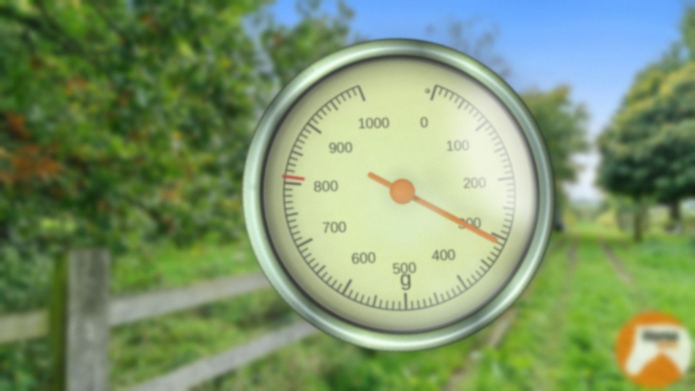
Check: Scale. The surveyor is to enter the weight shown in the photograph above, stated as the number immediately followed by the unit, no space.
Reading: 310g
